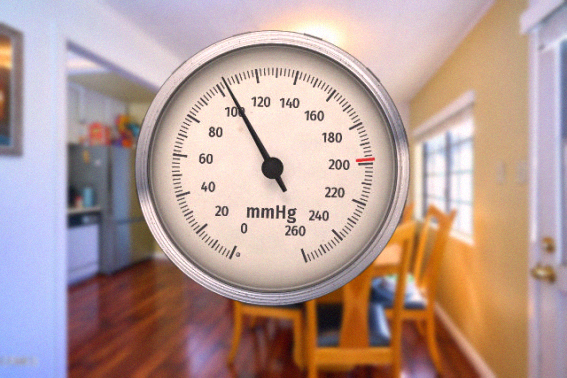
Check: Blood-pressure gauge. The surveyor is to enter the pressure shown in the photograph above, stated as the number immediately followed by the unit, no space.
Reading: 104mmHg
